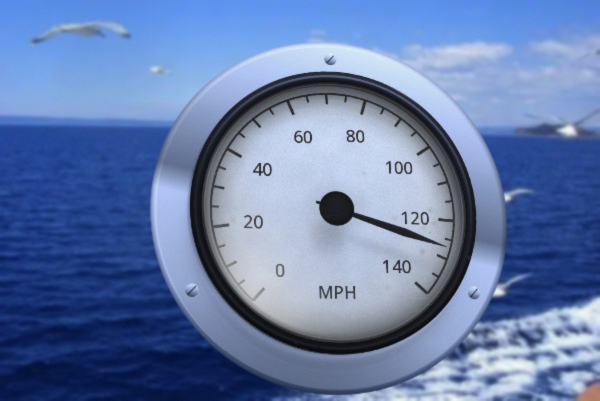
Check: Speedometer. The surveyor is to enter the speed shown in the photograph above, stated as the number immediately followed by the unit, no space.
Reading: 127.5mph
